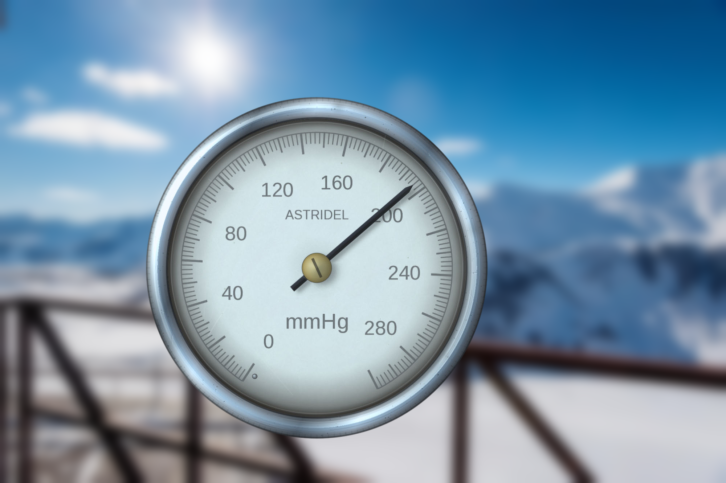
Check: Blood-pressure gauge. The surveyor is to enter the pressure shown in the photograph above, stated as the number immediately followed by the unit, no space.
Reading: 196mmHg
